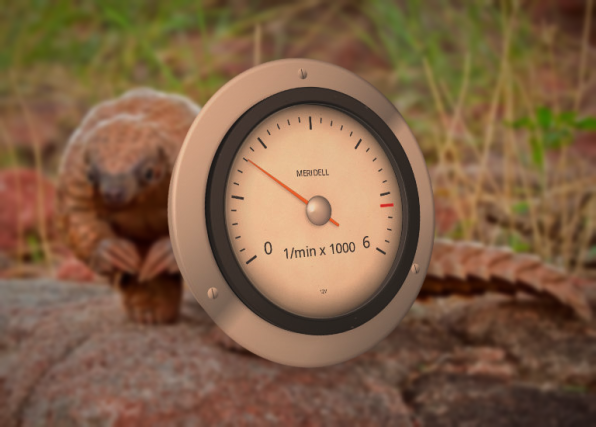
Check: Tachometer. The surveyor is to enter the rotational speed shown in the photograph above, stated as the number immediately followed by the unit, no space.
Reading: 1600rpm
